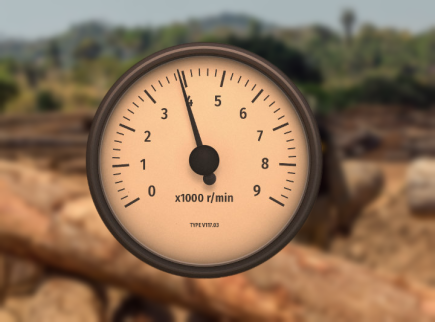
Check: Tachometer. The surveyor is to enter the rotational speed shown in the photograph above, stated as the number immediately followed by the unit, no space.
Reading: 3900rpm
